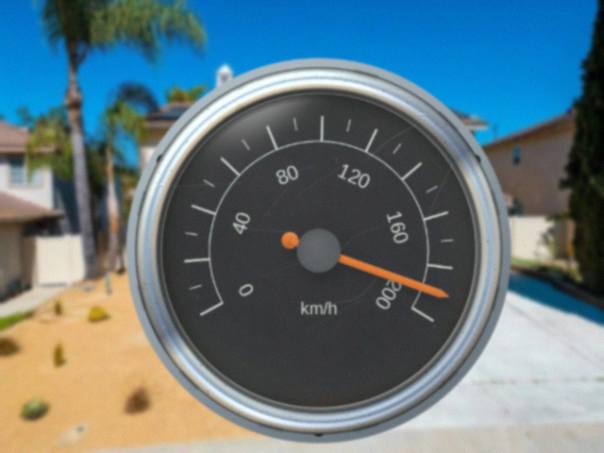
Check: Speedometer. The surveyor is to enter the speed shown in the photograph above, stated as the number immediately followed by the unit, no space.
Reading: 190km/h
